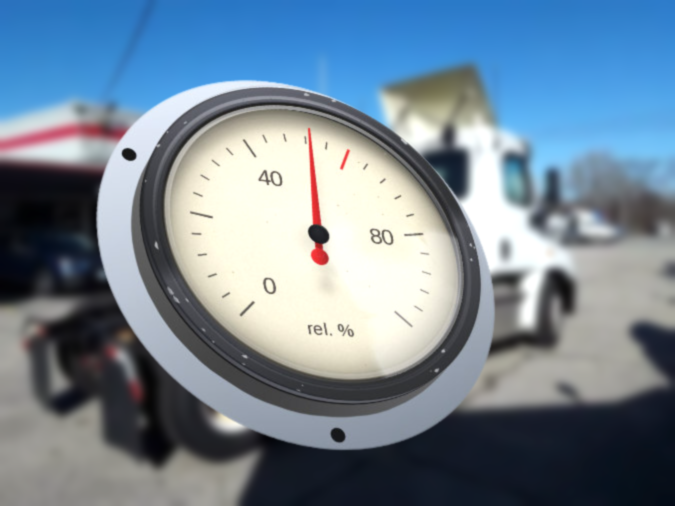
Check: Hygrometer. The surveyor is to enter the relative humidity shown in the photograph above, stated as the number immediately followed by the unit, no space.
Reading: 52%
